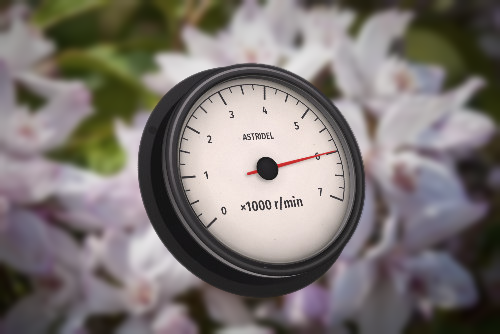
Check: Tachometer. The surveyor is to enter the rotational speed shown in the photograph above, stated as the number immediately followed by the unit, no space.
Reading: 6000rpm
